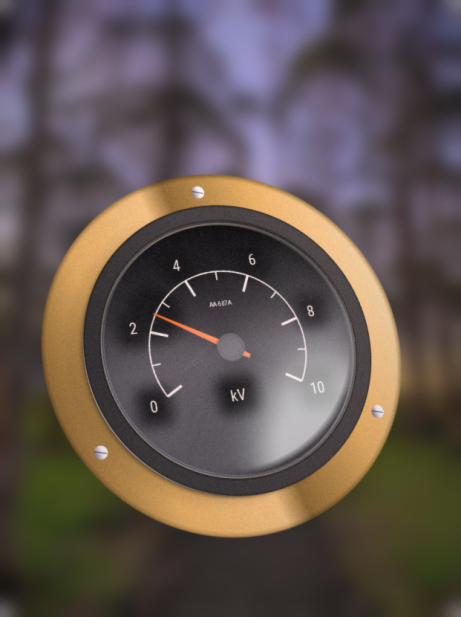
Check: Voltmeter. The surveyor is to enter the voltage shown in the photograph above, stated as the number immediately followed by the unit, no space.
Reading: 2.5kV
